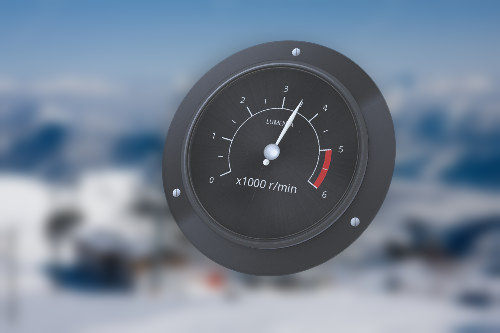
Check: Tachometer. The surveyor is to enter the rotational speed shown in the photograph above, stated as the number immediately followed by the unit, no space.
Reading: 3500rpm
